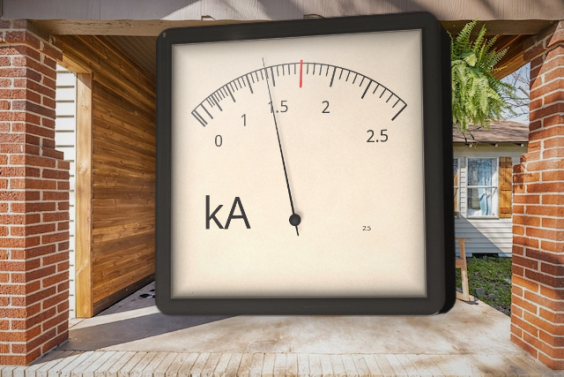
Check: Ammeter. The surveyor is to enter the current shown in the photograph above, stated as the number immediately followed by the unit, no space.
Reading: 1.45kA
